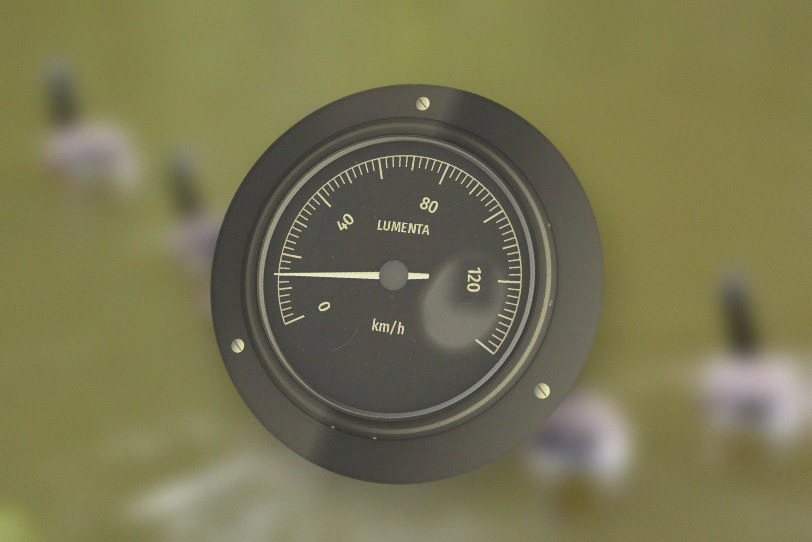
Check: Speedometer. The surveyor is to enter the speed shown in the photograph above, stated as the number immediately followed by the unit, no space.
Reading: 14km/h
